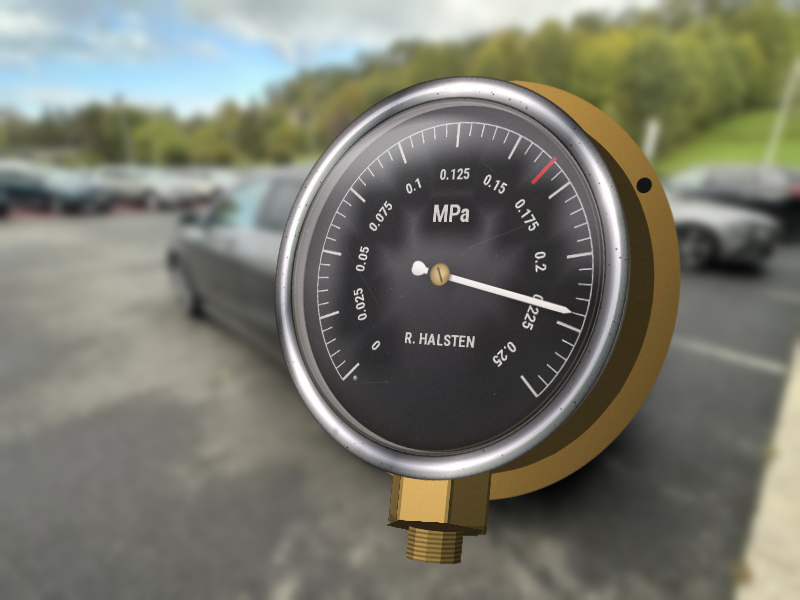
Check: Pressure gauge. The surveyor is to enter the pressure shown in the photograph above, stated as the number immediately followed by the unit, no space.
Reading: 0.22MPa
